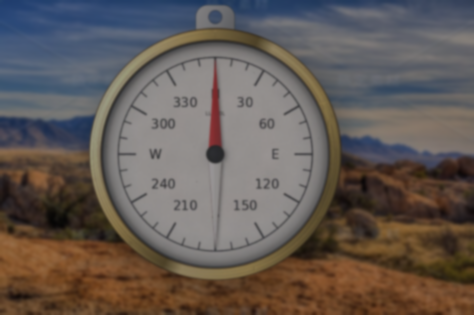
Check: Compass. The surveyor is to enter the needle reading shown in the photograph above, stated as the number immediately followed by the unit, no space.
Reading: 0°
